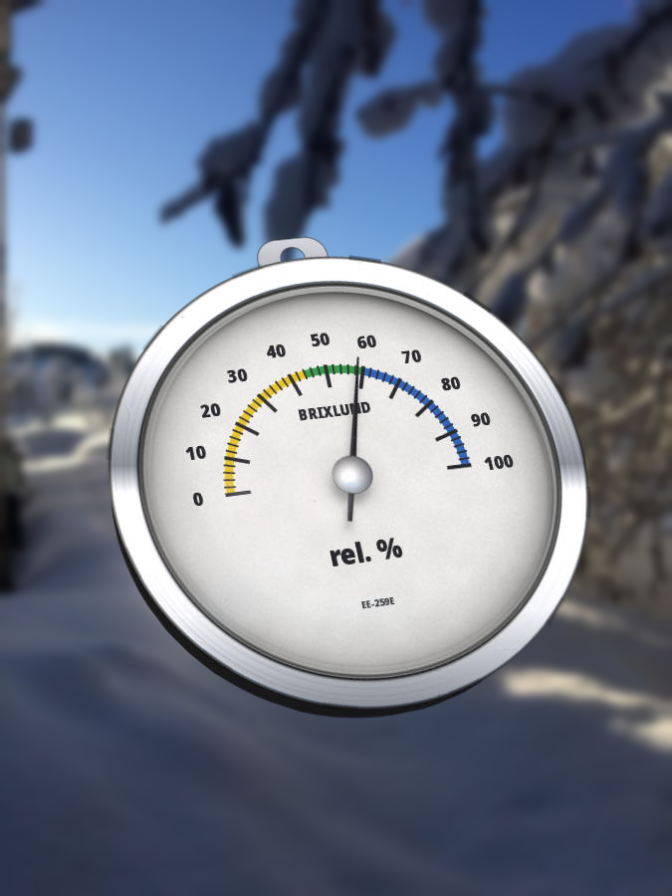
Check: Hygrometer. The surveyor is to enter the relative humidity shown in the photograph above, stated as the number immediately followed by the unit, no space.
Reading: 58%
